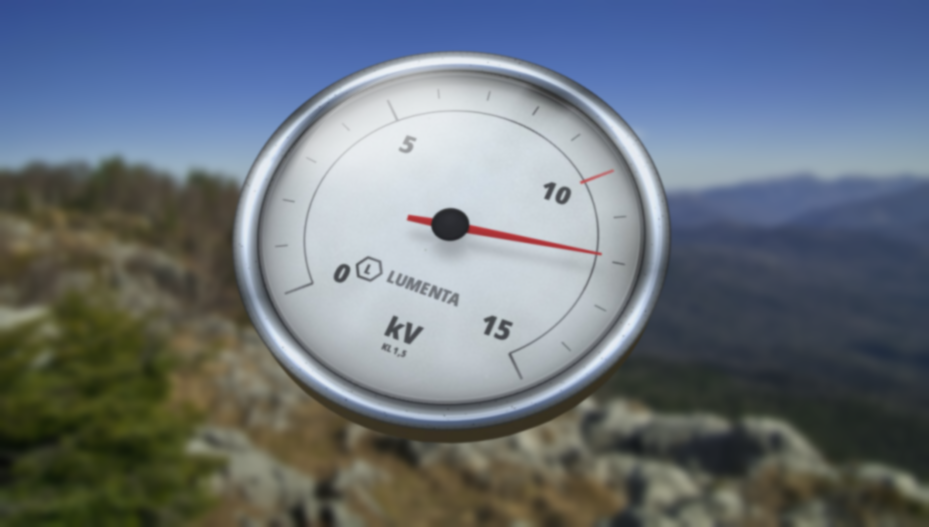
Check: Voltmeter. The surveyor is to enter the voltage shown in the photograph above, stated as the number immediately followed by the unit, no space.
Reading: 12kV
